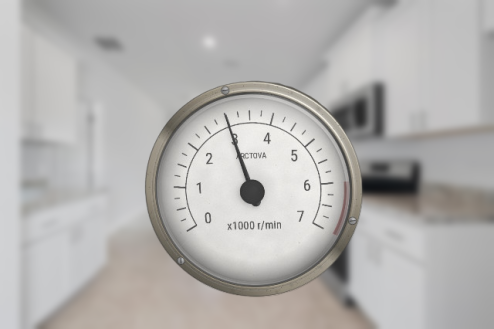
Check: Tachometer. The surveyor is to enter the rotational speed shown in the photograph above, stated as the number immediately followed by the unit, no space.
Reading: 3000rpm
